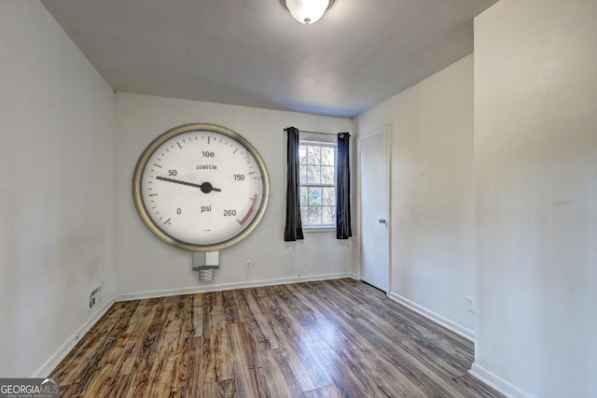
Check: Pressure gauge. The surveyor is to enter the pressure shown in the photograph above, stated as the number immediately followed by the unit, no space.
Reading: 40psi
